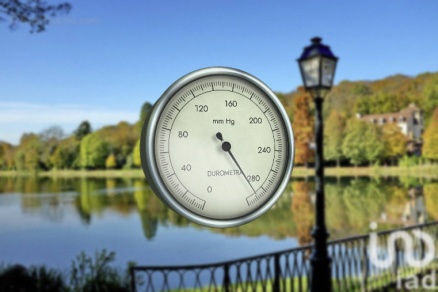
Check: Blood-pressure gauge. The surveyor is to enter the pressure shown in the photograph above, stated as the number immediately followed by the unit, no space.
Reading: 290mmHg
